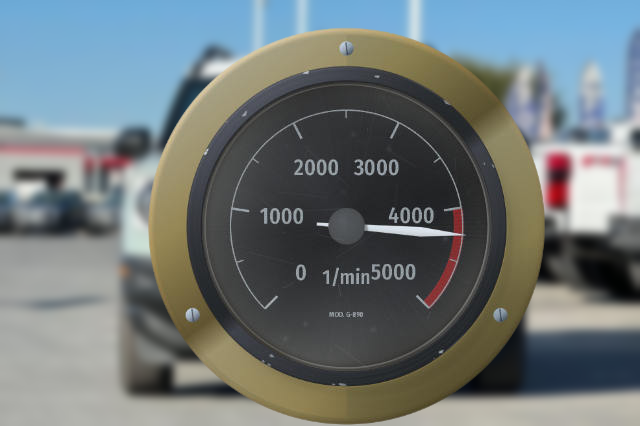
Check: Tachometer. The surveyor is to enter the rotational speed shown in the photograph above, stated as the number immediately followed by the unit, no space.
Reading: 4250rpm
